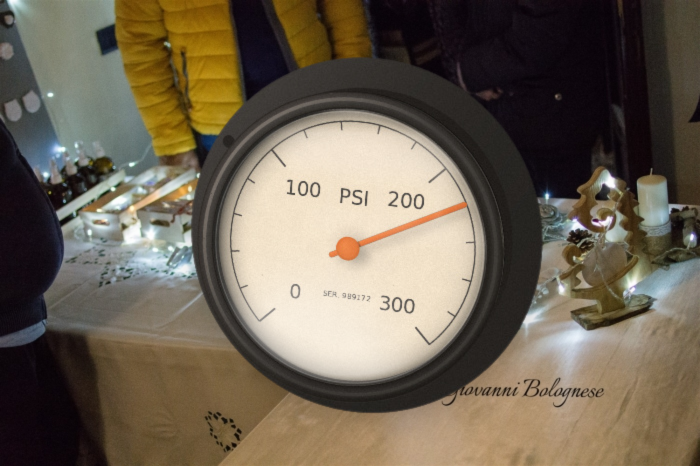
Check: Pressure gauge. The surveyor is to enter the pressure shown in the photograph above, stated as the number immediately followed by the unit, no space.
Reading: 220psi
